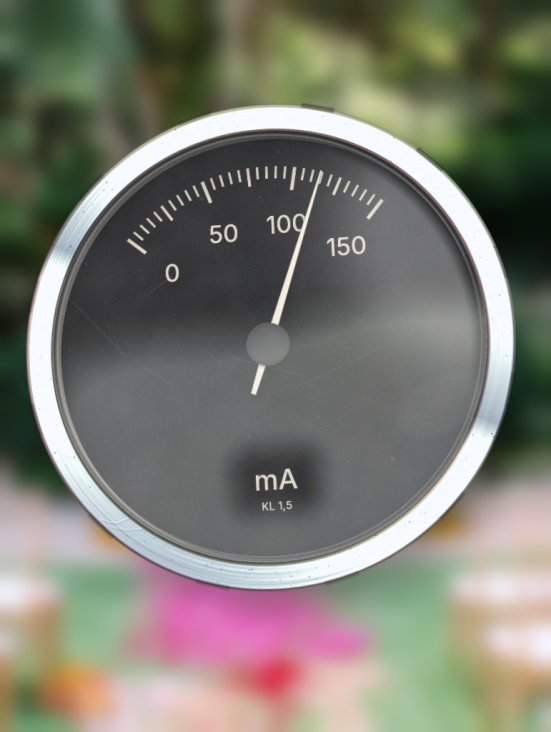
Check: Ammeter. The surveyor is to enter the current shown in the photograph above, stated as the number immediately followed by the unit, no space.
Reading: 115mA
